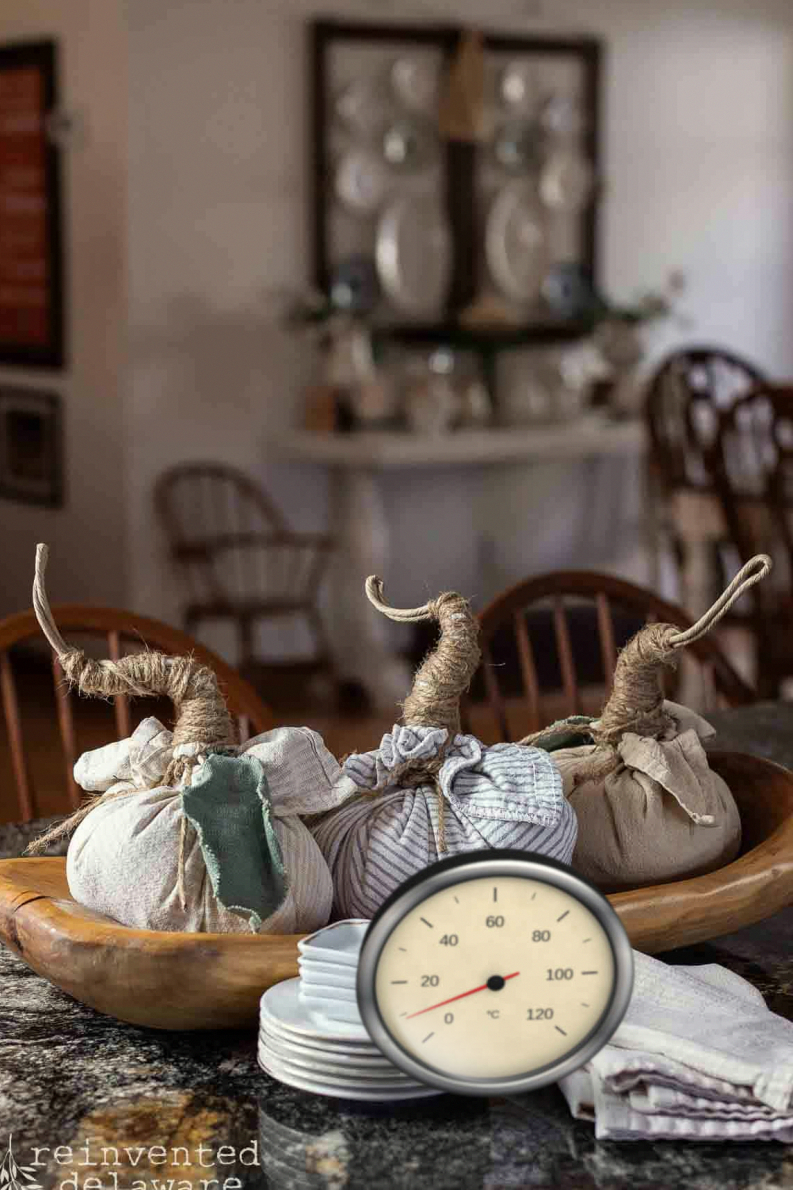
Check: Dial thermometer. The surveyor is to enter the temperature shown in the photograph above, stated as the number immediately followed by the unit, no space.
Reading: 10°C
